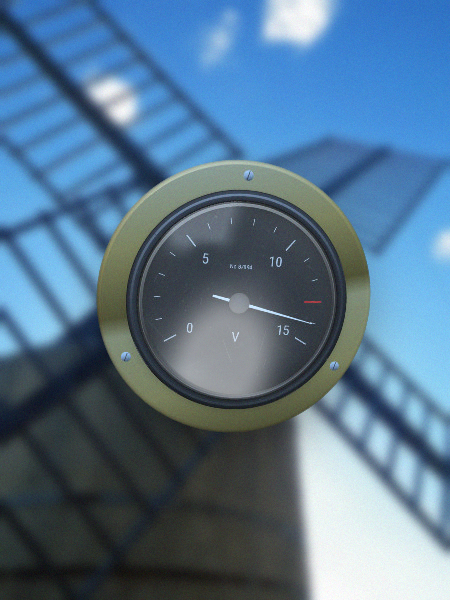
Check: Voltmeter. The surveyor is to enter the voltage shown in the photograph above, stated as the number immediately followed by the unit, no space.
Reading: 14V
